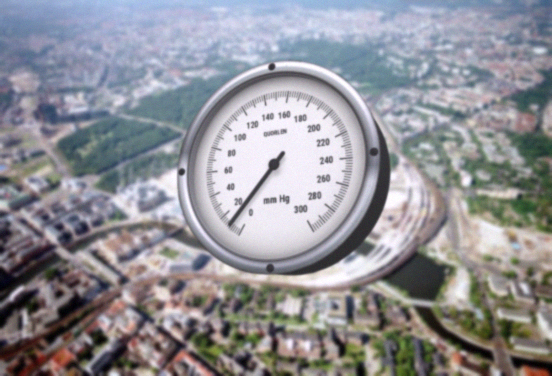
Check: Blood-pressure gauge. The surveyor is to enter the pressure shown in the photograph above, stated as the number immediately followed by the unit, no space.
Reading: 10mmHg
